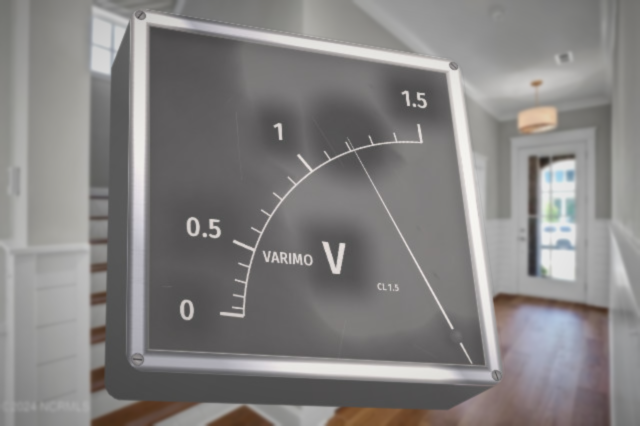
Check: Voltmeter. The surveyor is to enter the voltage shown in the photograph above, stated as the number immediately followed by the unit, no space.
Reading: 1.2V
